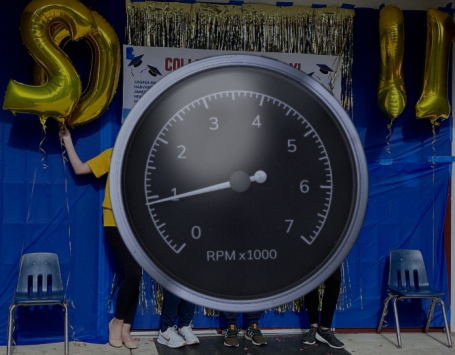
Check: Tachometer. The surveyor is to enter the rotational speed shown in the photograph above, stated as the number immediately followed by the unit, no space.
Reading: 900rpm
